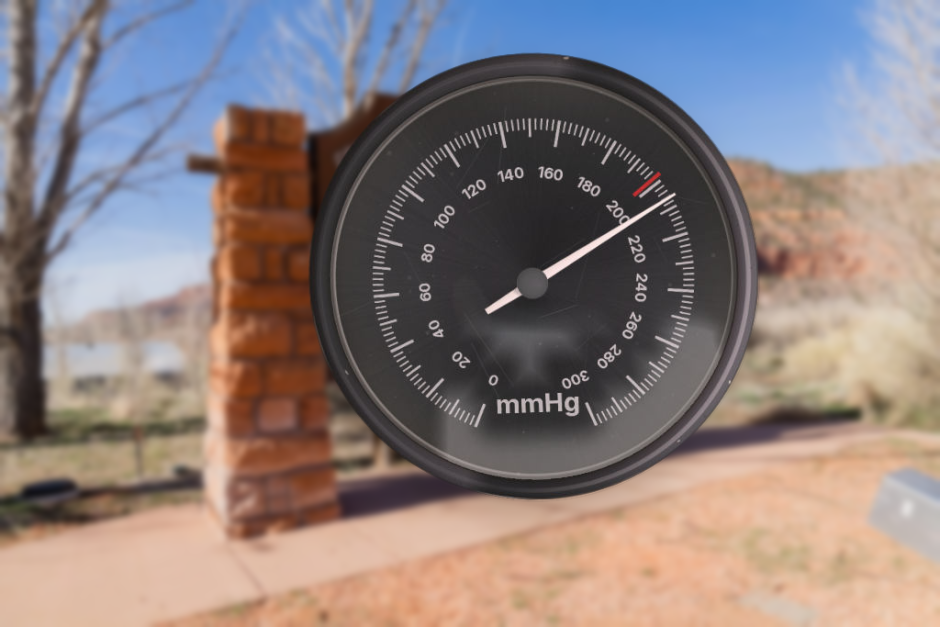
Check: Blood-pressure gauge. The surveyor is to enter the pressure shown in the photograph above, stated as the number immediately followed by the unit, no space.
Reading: 206mmHg
